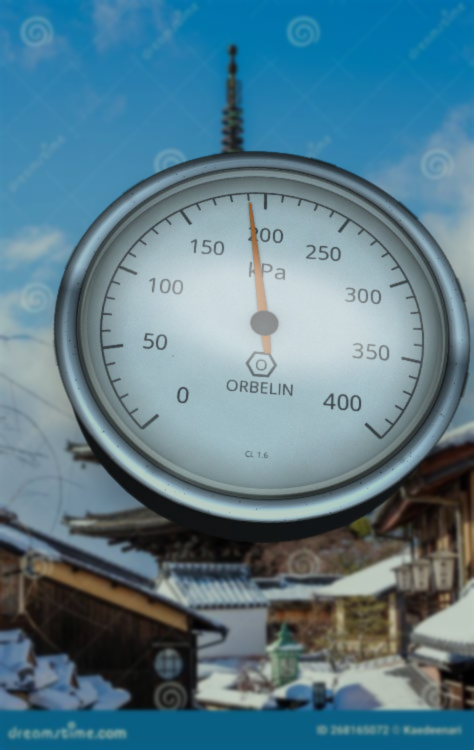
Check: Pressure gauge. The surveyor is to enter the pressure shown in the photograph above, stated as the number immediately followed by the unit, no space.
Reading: 190kPa
